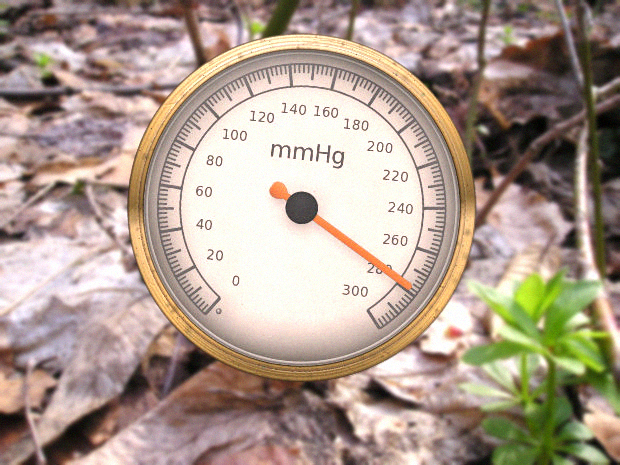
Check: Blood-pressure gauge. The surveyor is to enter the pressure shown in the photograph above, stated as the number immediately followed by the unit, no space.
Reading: 278mmHg
